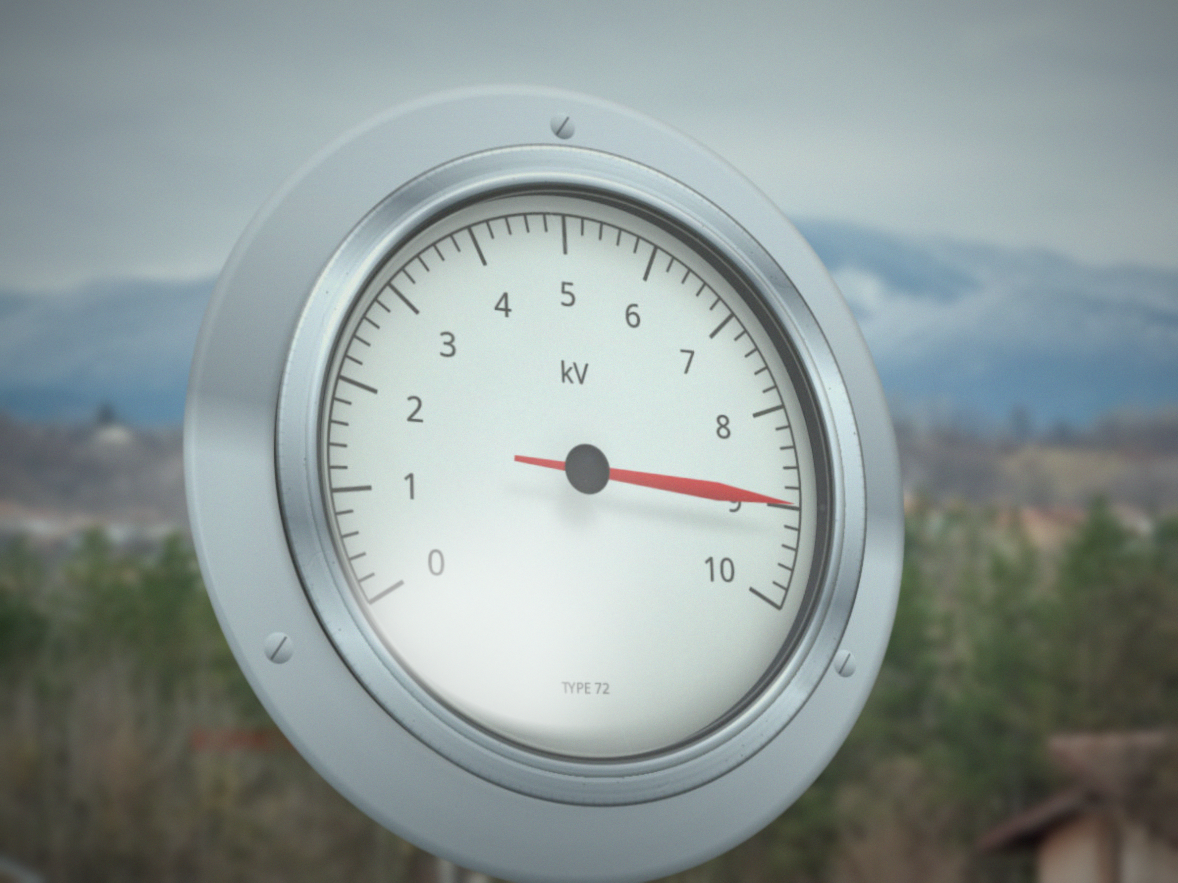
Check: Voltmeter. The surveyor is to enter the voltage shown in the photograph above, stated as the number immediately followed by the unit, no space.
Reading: 9kV
